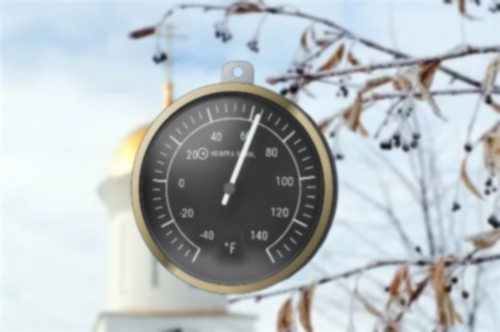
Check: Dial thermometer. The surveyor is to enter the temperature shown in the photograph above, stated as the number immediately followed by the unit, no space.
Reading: 64°F
